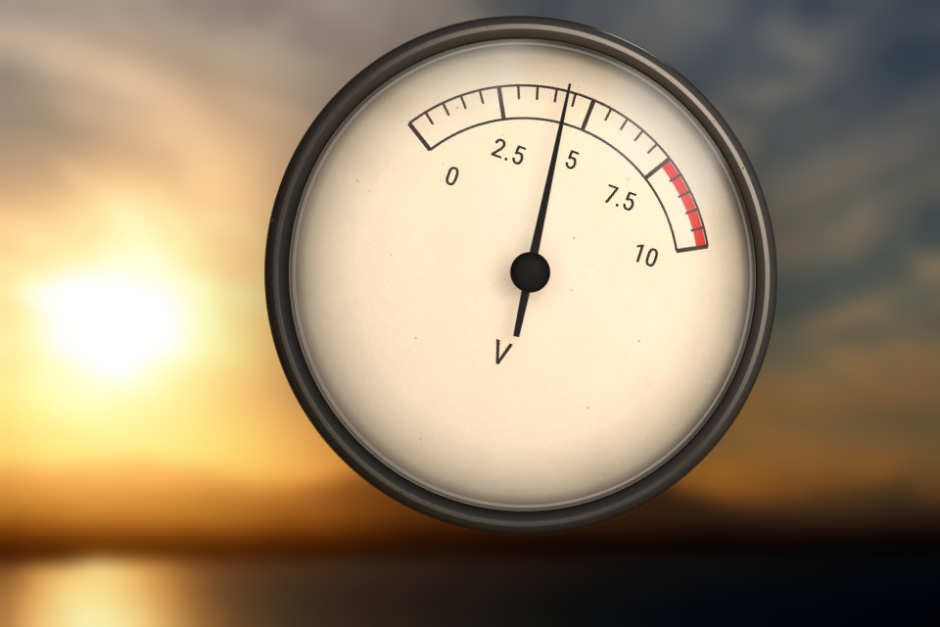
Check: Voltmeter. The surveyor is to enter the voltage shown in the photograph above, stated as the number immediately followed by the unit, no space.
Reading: 4.25V
